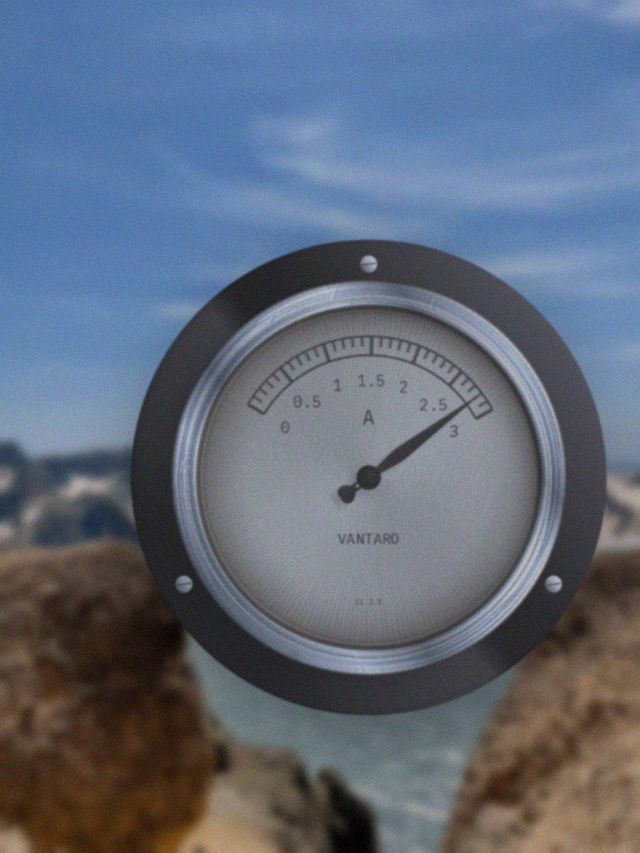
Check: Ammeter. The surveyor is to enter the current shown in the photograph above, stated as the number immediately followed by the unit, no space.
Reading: 2.8A
